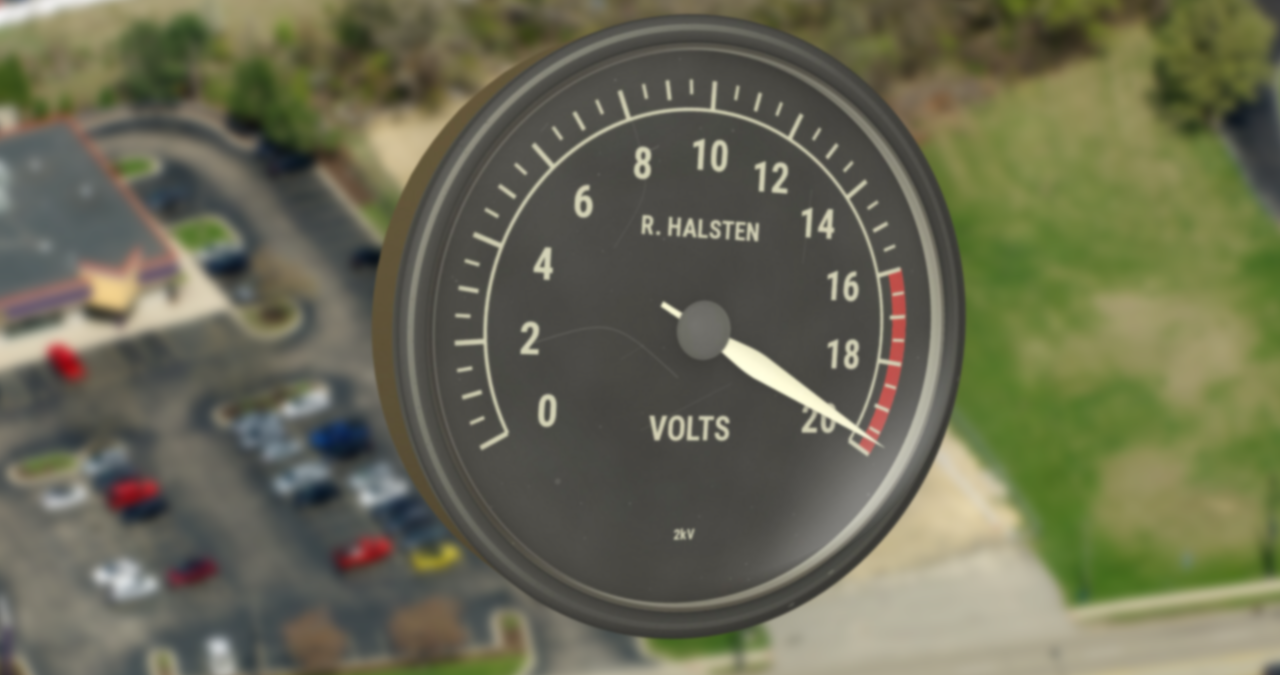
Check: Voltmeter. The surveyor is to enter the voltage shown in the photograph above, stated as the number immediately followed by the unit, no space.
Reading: 19.75V
